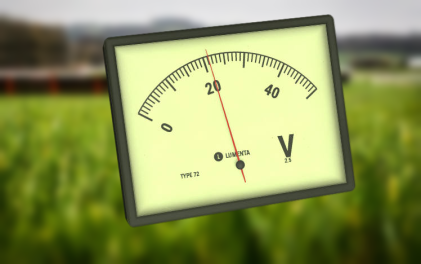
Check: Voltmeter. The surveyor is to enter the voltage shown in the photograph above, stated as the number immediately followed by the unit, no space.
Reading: 21V
